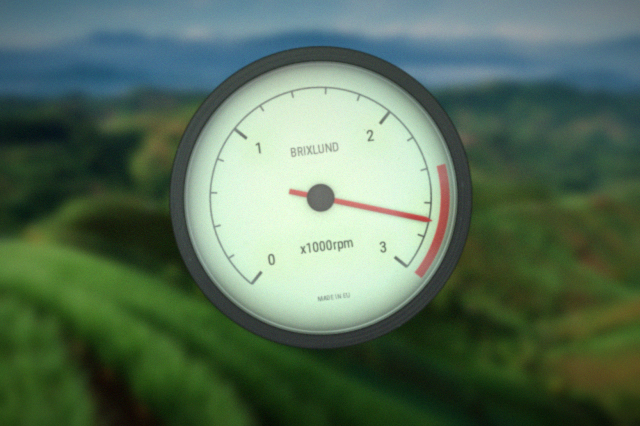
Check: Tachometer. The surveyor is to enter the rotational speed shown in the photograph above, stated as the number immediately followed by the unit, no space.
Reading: 2700rpm
